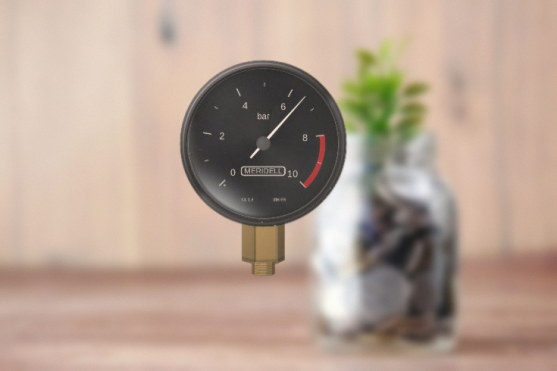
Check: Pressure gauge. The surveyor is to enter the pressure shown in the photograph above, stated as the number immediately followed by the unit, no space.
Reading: 6.5bar
